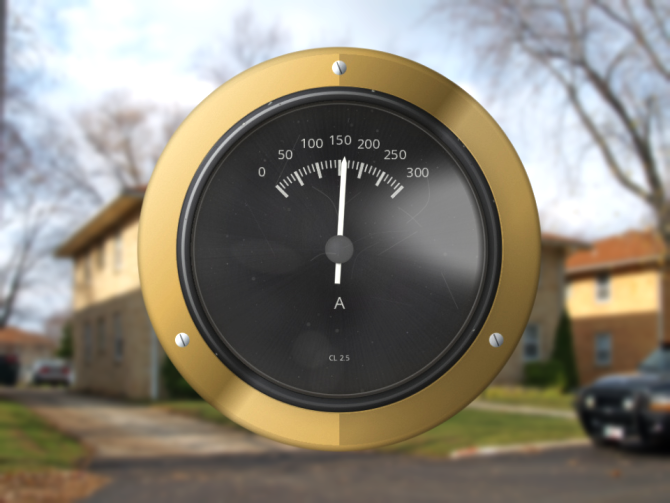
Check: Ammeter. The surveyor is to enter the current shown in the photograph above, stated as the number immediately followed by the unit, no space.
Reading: 160A
